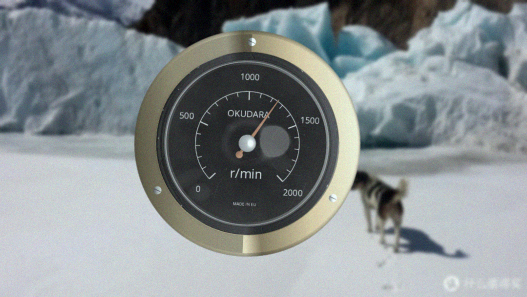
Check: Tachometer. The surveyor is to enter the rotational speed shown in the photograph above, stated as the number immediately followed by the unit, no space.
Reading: 1250rpm
